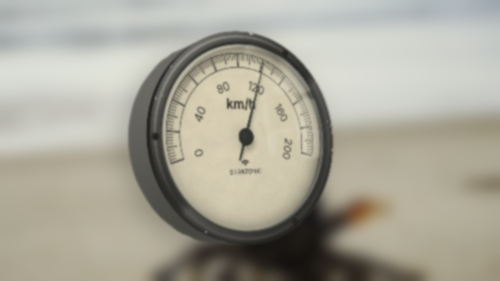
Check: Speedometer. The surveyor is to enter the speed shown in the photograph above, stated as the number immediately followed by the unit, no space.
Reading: 120km/h
